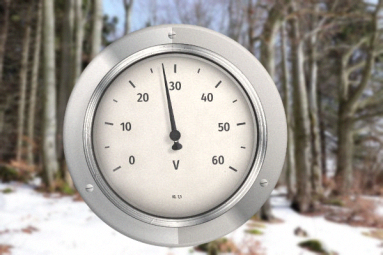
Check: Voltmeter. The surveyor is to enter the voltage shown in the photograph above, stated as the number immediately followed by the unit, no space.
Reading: 27.5V
